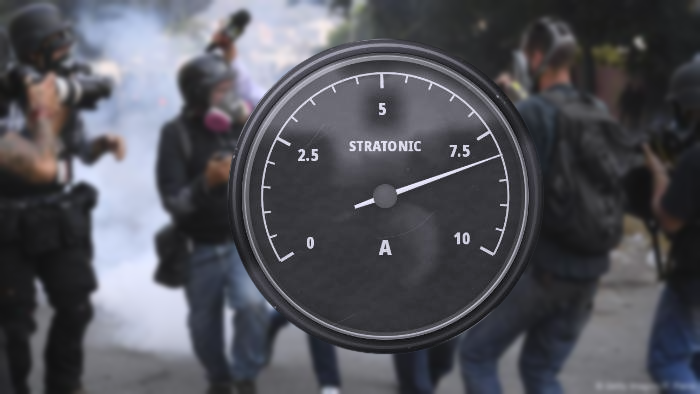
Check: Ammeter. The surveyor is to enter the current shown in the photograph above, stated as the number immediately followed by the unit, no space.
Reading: 8A
